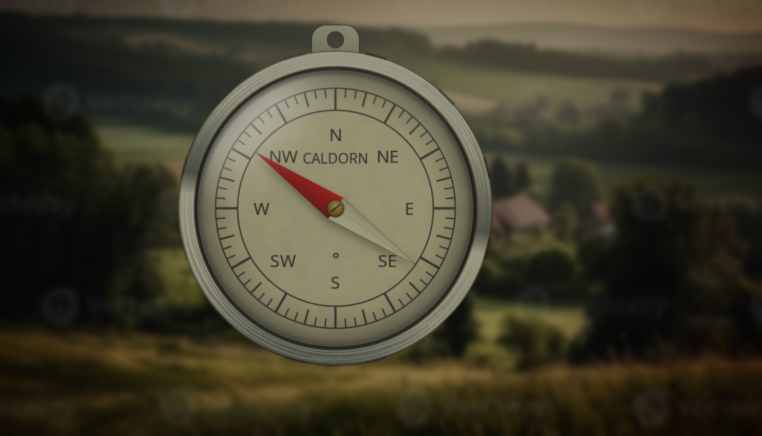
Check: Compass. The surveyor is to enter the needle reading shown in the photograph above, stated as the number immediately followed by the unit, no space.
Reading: 305°
